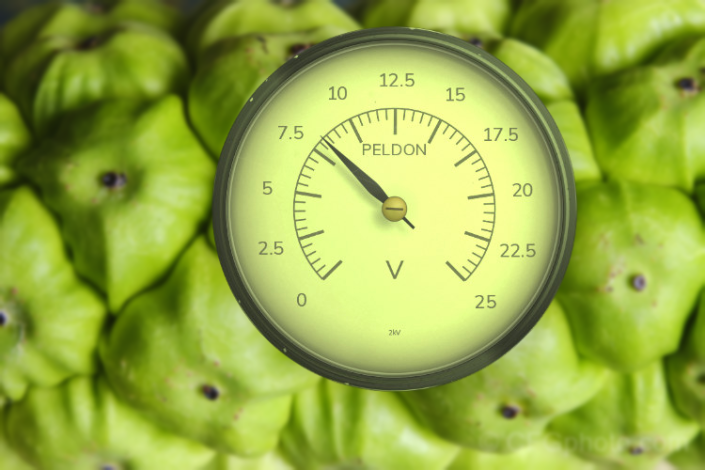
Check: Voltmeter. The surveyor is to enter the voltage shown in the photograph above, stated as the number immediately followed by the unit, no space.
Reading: 8.25V
